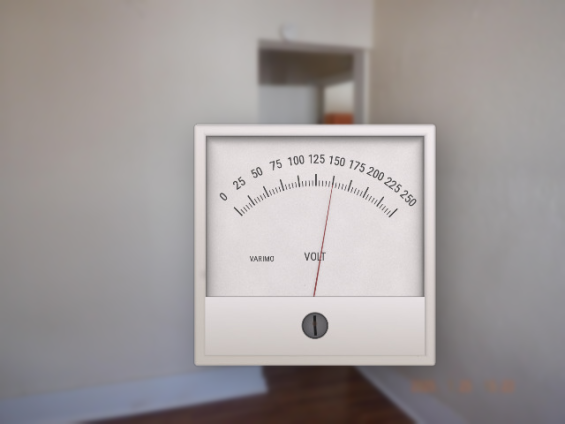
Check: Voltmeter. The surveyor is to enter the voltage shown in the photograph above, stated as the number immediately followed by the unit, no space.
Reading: 150V
